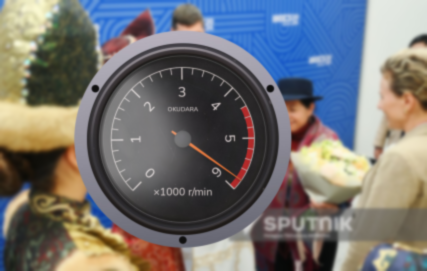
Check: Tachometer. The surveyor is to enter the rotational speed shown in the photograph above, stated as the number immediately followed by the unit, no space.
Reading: 5800rpm
